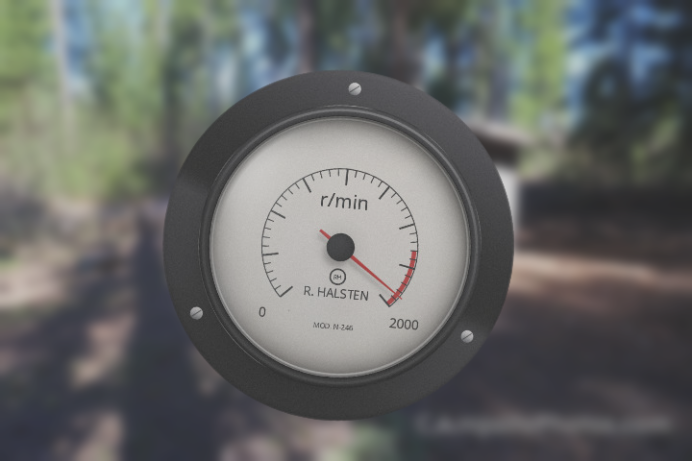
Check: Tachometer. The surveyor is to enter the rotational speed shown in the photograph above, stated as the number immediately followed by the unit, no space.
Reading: 1925rpm
